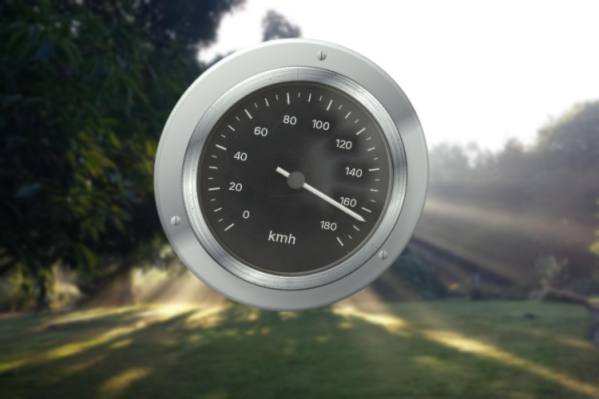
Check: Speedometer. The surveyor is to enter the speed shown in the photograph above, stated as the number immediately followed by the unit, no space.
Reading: 165km/h
